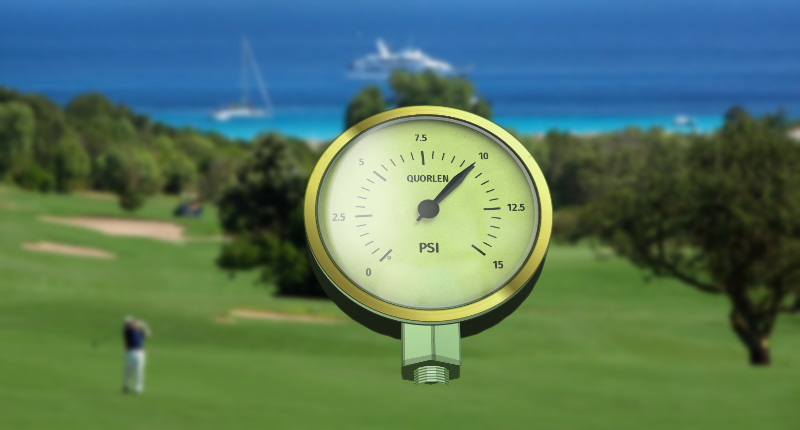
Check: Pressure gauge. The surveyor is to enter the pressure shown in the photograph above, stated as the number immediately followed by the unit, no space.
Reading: 10psi
